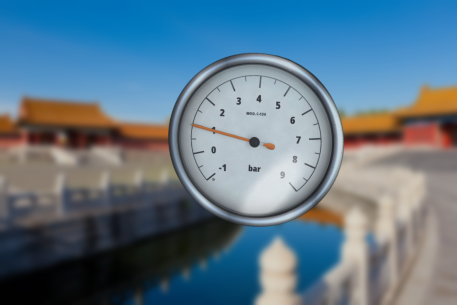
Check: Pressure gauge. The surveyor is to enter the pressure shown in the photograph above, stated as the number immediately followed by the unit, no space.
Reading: 1bar
